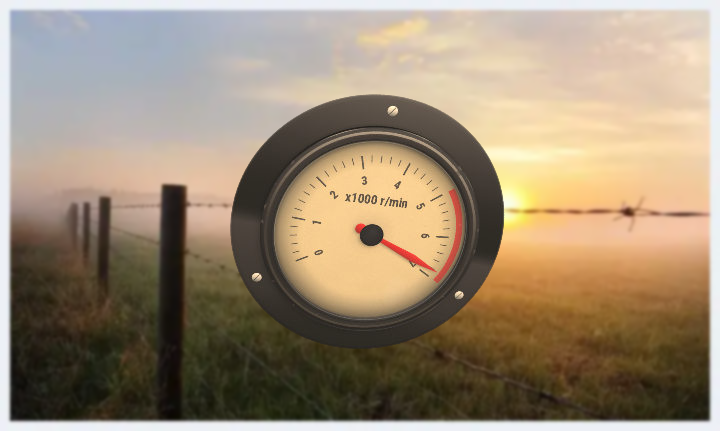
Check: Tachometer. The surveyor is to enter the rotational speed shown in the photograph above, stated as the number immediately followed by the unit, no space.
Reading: 6800rpm
